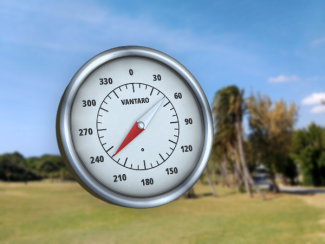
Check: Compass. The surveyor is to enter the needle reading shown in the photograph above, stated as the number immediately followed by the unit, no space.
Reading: 230°
